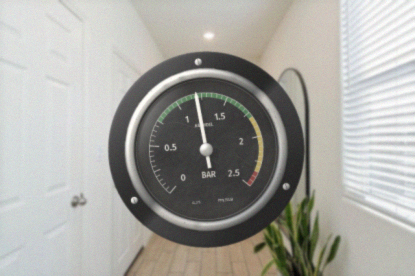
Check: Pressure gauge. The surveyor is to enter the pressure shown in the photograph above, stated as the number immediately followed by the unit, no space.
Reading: 1.2bar
